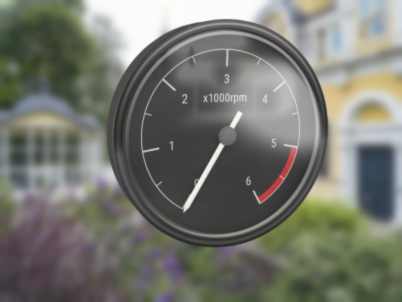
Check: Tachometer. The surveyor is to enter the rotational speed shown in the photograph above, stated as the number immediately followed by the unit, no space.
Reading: 0rpm
